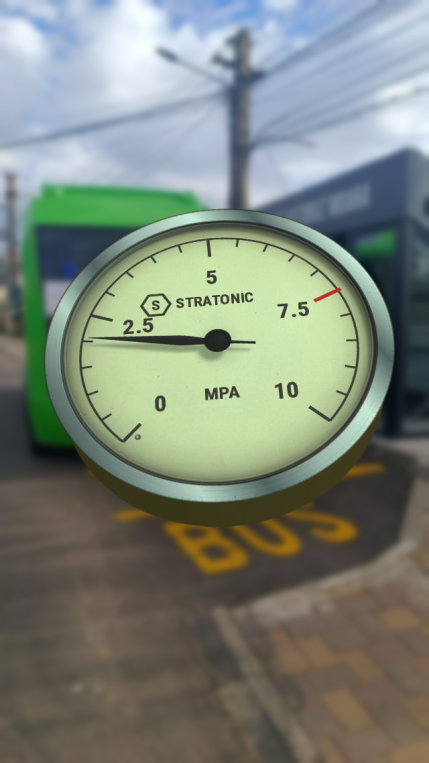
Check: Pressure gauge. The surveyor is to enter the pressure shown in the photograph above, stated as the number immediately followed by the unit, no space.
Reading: 2MPa
